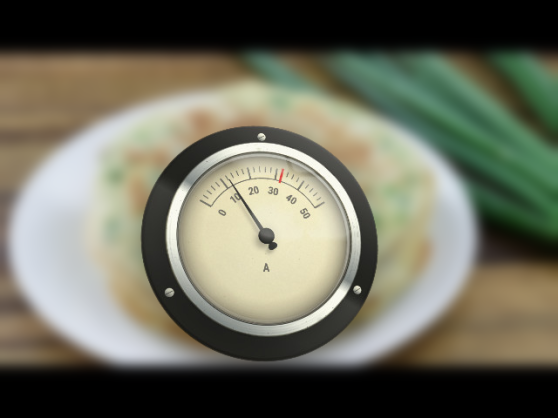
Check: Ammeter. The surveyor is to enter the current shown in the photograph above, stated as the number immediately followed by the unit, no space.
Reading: 12A
